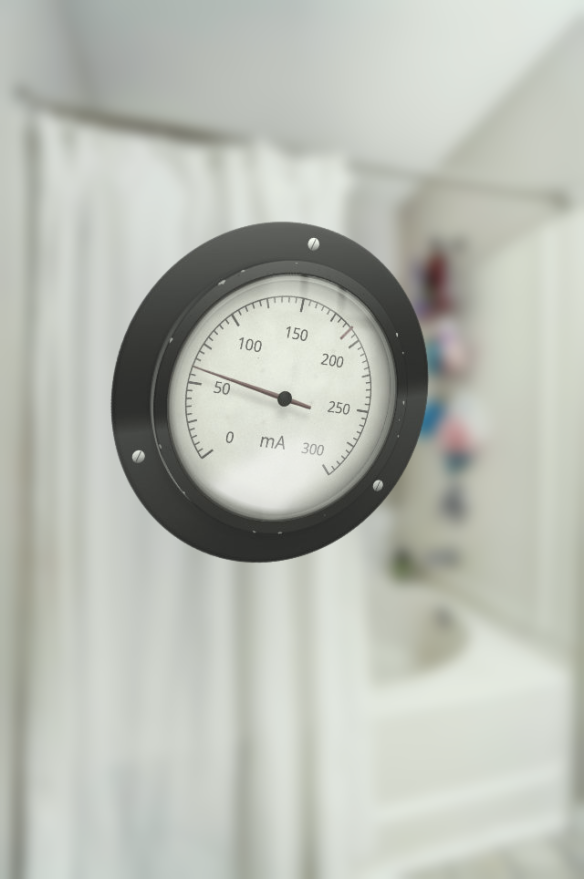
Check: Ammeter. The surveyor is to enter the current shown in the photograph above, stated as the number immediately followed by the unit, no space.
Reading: 60mA
